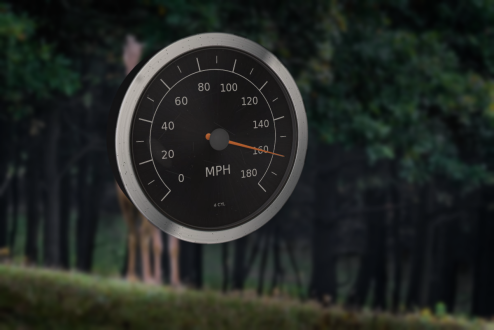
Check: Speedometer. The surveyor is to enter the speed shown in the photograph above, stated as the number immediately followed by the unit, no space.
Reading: 160mph
